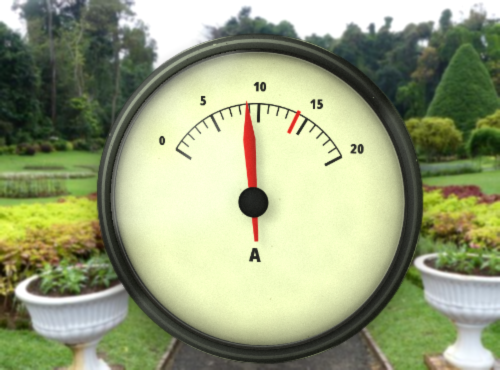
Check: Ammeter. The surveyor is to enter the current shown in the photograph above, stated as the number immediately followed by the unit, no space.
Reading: 9A
